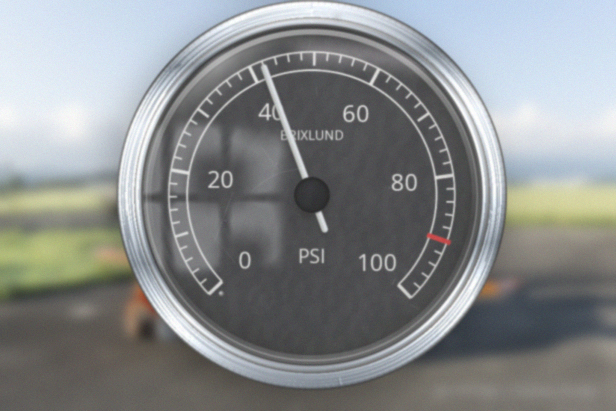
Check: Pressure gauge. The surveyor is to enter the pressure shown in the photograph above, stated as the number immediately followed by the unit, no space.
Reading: 42psi
